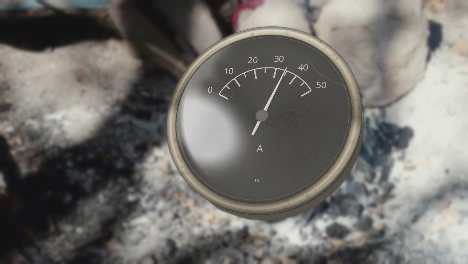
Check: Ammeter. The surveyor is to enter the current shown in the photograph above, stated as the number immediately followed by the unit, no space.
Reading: 35A
